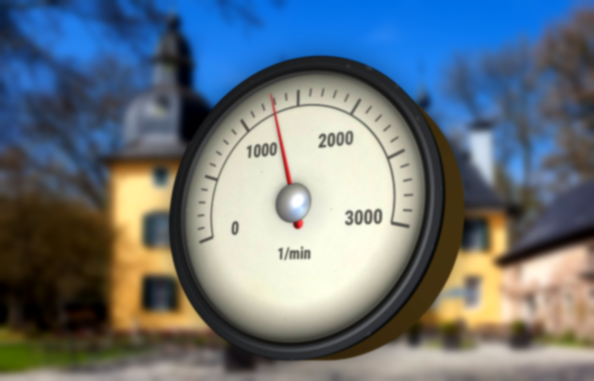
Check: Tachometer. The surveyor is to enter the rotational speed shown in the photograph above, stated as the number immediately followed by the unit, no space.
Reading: 1300rpm
